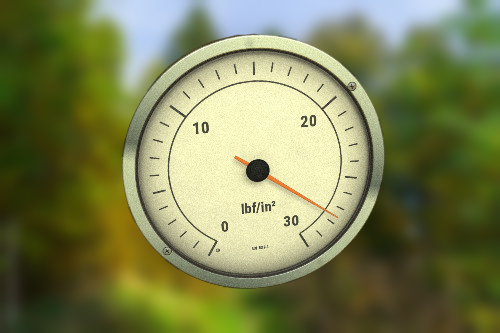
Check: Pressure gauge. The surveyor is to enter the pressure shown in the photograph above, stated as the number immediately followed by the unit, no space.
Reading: 27.5psi
